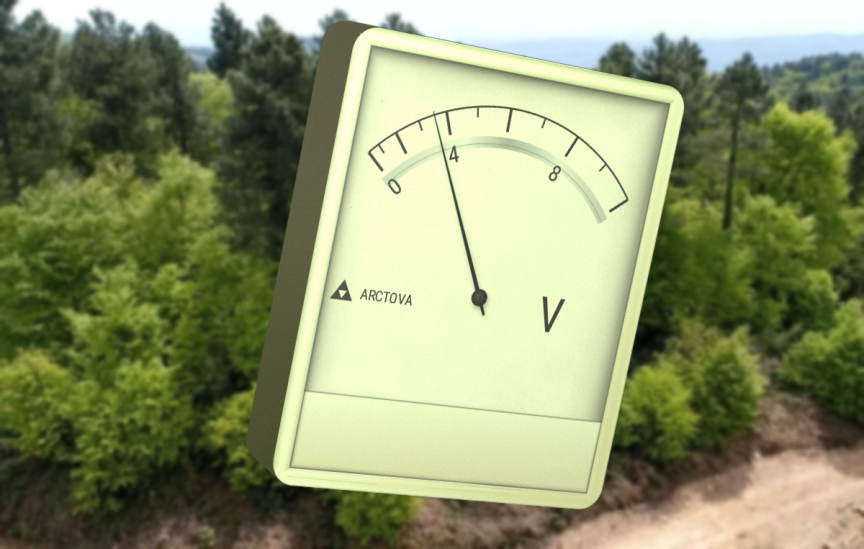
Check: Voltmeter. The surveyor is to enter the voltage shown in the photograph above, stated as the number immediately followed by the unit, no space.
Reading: 3.5V
